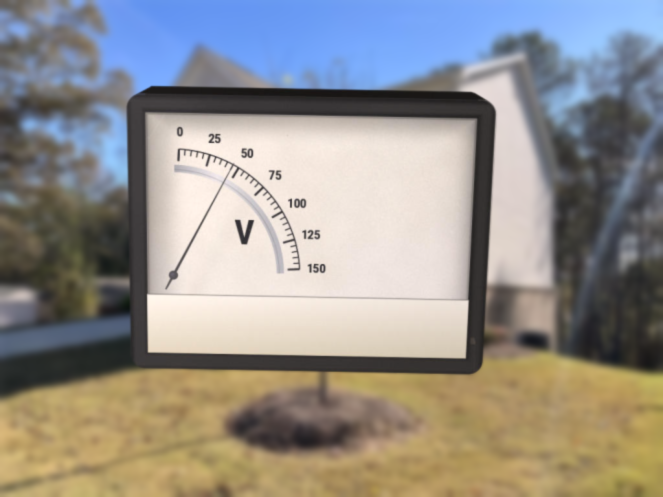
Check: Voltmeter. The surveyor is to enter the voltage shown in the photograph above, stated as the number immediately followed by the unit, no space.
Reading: 45V
